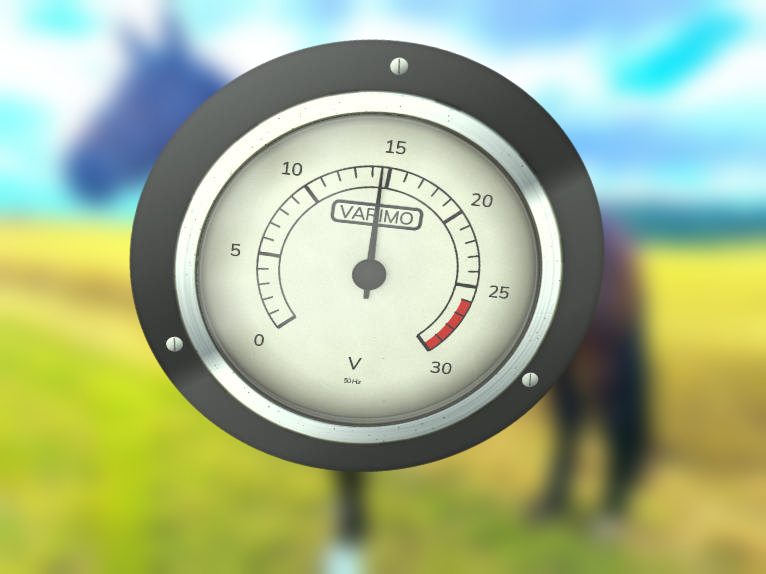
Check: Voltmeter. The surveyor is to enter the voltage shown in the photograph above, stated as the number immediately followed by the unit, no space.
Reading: 14.5V
